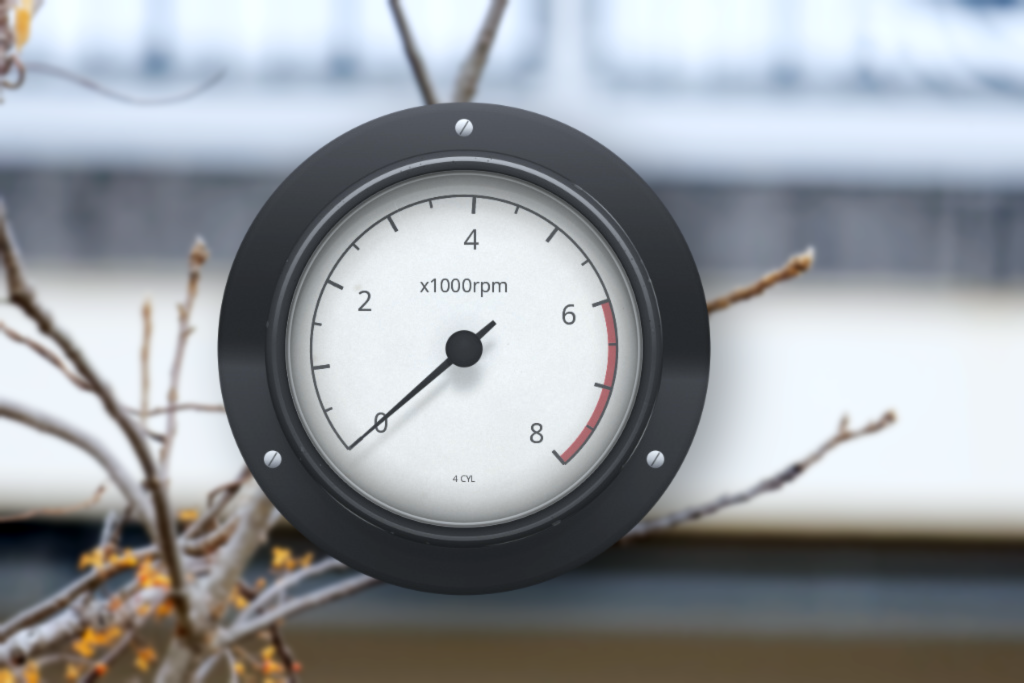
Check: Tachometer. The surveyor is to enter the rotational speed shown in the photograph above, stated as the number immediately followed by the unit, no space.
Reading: 0rpm
